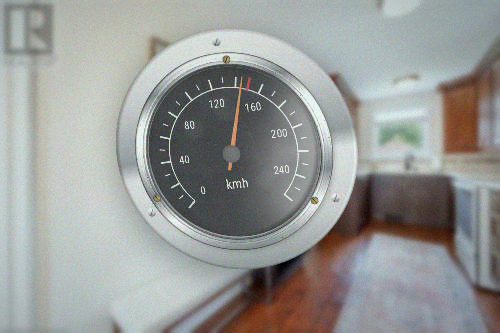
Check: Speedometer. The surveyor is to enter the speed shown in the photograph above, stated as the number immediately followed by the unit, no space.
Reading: 145km/h
